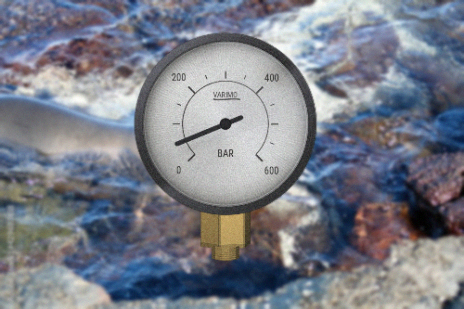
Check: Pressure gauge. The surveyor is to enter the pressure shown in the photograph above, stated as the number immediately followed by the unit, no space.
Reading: 50bar
